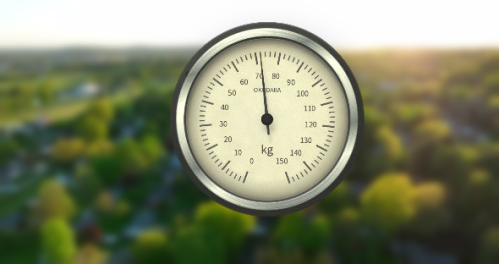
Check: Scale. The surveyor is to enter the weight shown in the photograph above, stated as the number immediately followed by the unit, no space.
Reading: 72kg
